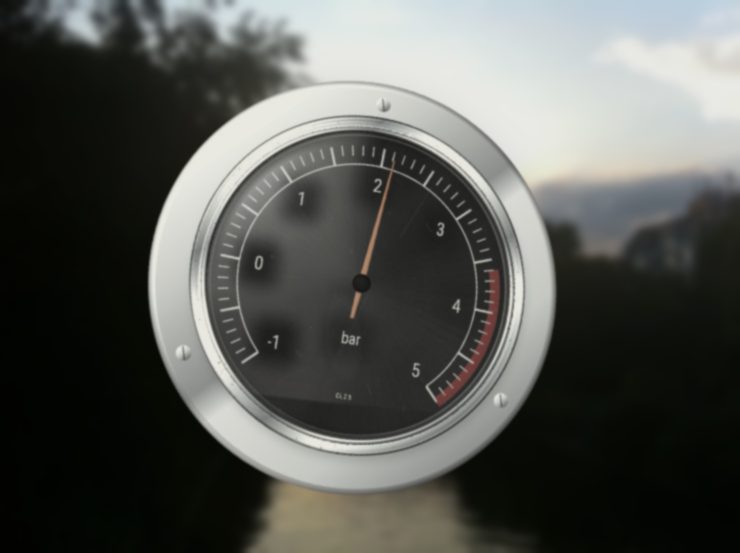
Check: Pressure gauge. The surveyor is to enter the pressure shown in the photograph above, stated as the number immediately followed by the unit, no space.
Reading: 2.1bar
